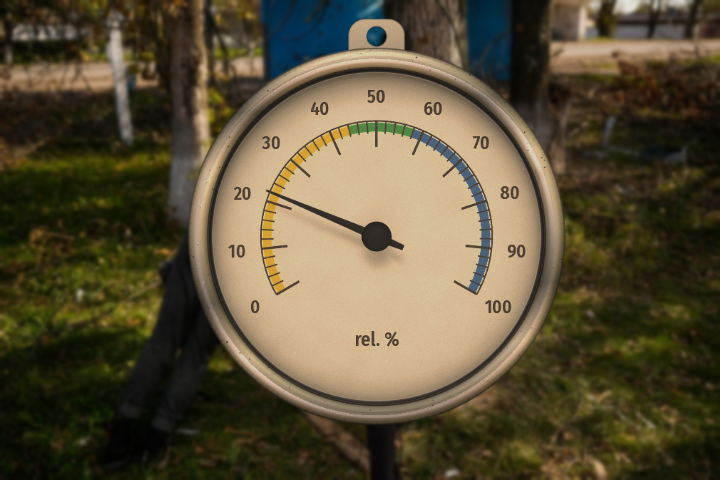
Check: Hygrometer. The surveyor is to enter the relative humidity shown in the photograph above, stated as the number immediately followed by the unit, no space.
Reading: 22%
